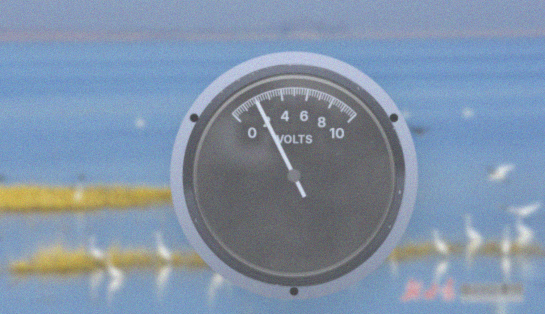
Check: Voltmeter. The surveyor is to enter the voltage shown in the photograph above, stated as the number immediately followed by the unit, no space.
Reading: 2V
